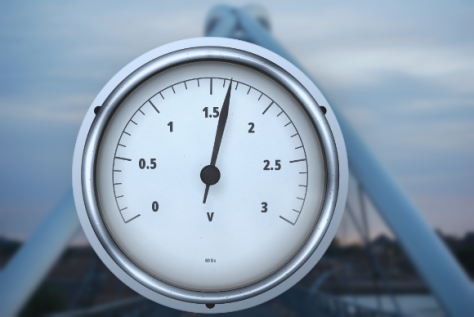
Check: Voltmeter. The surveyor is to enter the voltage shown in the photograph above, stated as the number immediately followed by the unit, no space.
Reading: 1.65V
